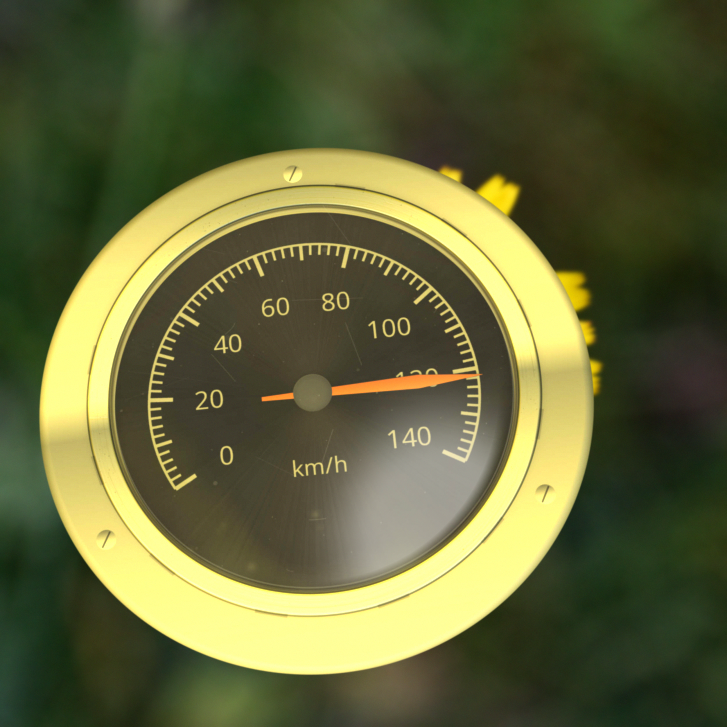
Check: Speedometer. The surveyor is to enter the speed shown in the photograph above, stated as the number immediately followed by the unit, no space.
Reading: 122km/h
